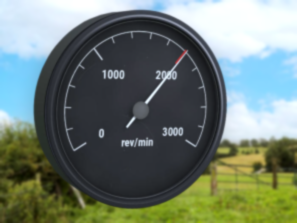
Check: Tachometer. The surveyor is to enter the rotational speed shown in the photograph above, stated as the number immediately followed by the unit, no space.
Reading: 2000rpm
